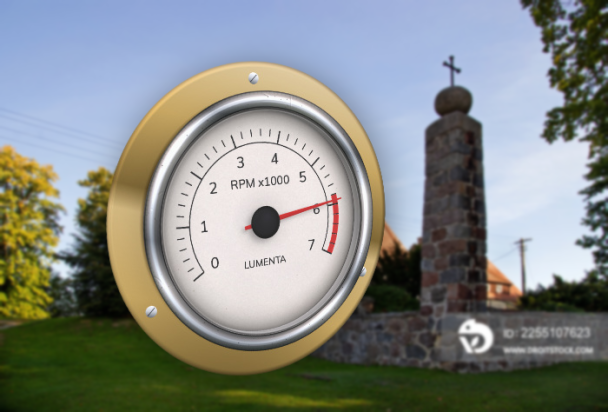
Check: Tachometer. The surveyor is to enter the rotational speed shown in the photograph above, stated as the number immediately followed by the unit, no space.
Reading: 5900rpm
